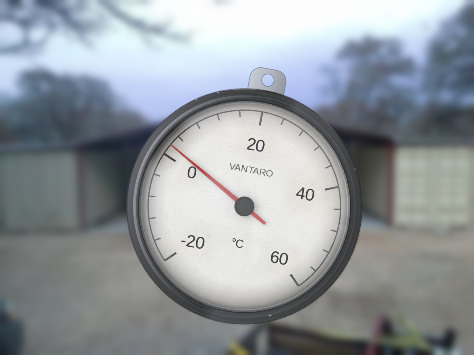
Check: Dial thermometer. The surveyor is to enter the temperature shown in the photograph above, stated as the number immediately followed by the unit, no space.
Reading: 2°C
